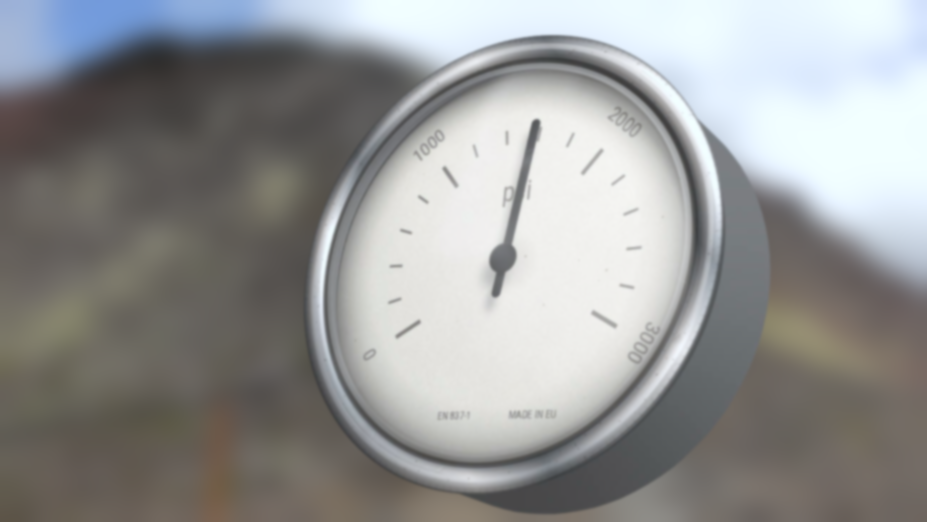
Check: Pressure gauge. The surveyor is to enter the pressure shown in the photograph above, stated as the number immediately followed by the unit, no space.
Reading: 1600psi
